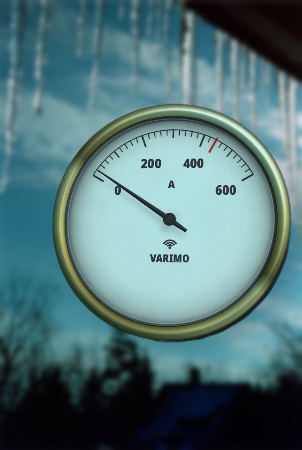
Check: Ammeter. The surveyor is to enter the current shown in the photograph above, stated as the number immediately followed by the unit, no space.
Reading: 20A
